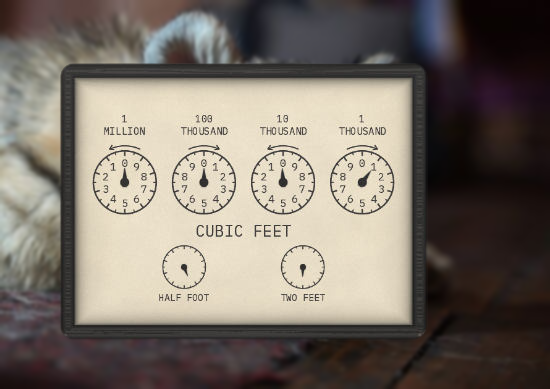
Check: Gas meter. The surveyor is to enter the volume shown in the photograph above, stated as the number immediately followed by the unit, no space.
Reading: 100ft³
